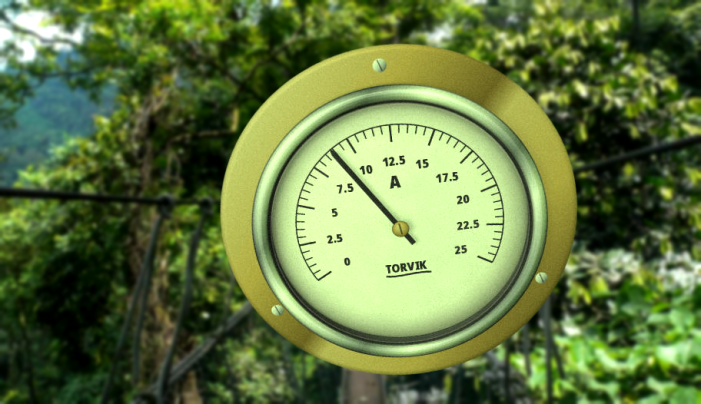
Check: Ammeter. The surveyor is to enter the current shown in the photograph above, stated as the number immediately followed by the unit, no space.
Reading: 9A
